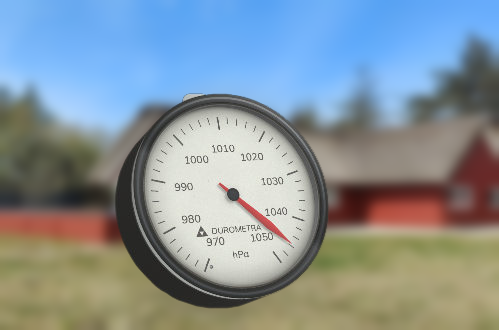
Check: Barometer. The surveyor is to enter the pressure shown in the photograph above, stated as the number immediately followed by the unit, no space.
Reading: 1046hPa
